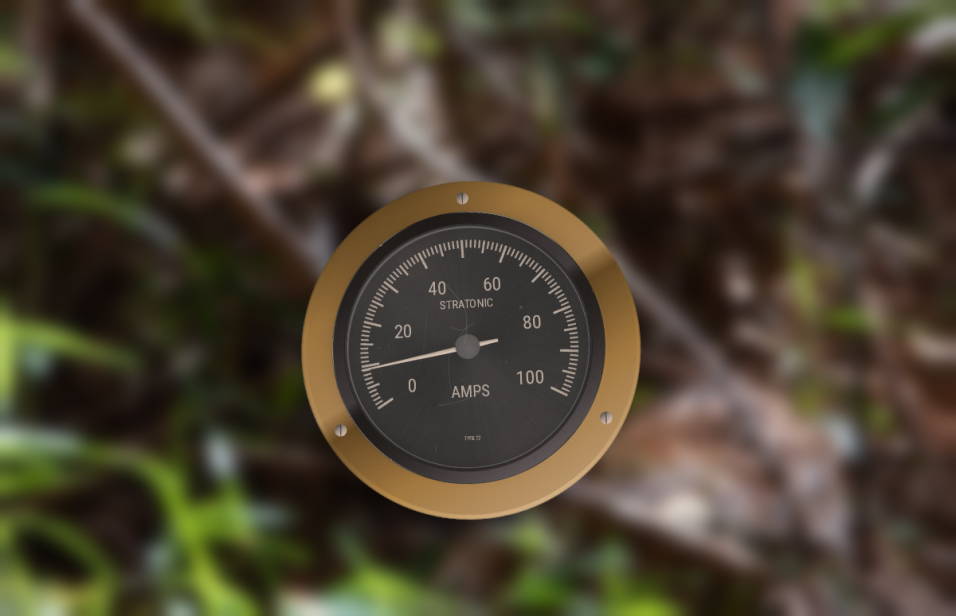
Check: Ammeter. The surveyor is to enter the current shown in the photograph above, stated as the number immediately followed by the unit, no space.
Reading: 9A
